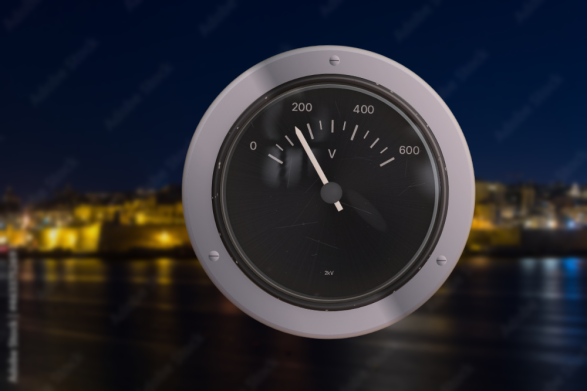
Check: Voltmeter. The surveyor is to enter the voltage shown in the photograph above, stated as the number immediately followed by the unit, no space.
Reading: 150V
